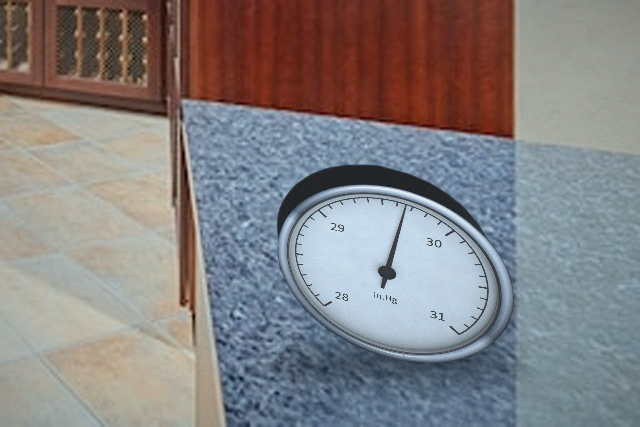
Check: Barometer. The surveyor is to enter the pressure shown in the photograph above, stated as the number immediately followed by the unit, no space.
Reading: 29.65inHg
